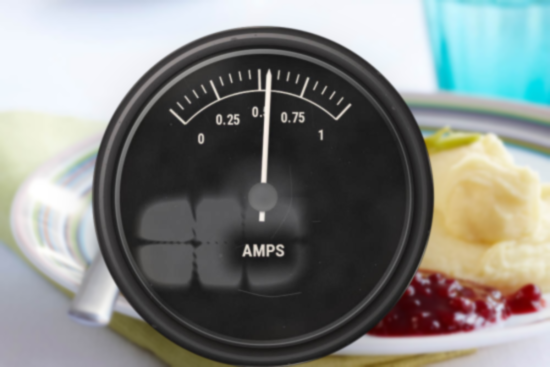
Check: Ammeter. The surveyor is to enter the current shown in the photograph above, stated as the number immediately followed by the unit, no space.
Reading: 0.55A
